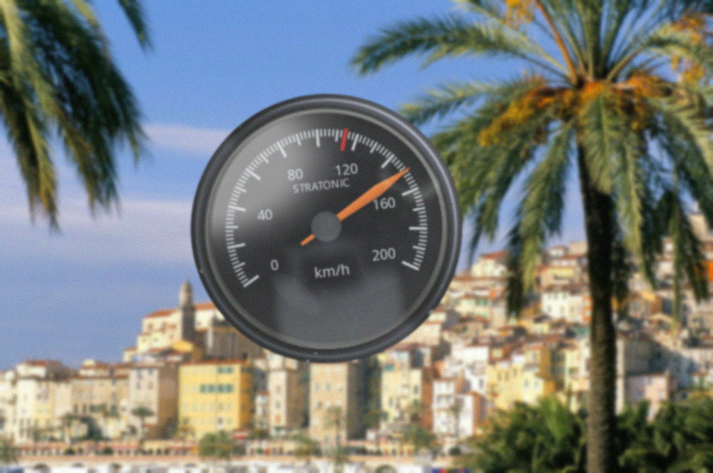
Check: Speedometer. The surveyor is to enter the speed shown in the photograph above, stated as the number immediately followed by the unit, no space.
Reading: 150km/h
